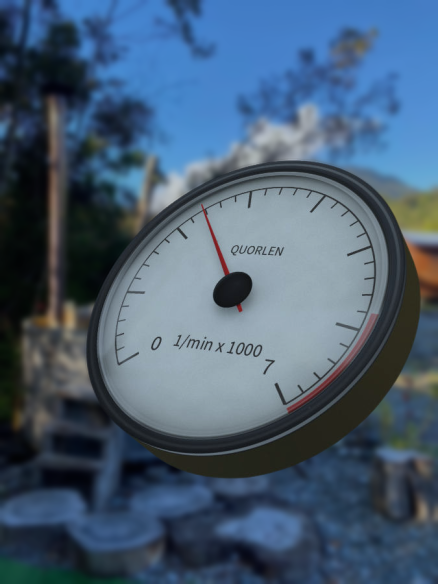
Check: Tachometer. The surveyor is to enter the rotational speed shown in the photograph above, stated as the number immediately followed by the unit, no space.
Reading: 2400rpm
